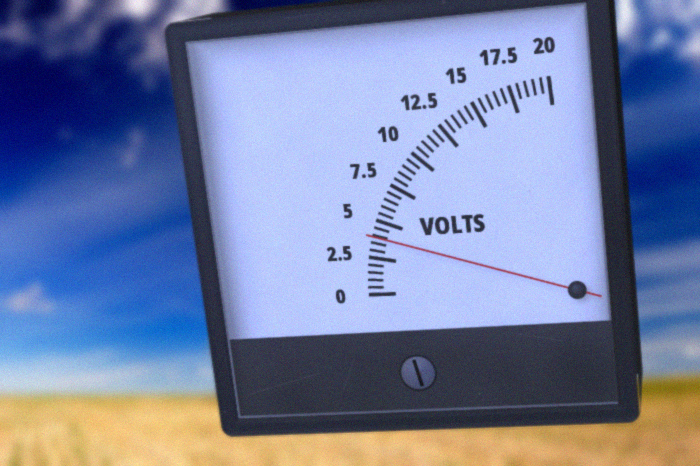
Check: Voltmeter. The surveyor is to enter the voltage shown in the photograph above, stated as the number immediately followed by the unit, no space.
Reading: 4V
